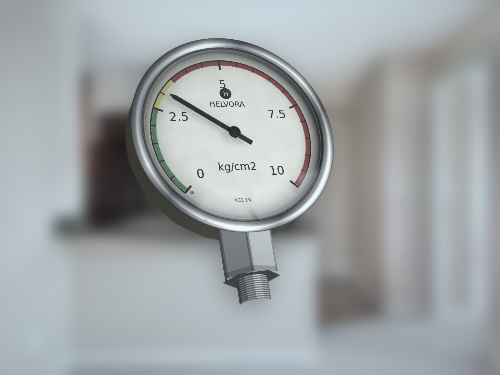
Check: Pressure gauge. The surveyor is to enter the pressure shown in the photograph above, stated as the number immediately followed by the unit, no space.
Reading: 3kg/cm²
